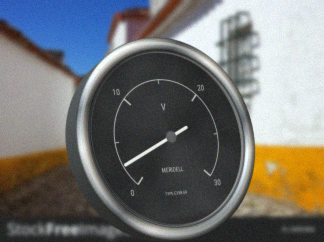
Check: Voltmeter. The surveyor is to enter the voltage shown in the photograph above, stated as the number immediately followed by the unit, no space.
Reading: 2.5V
